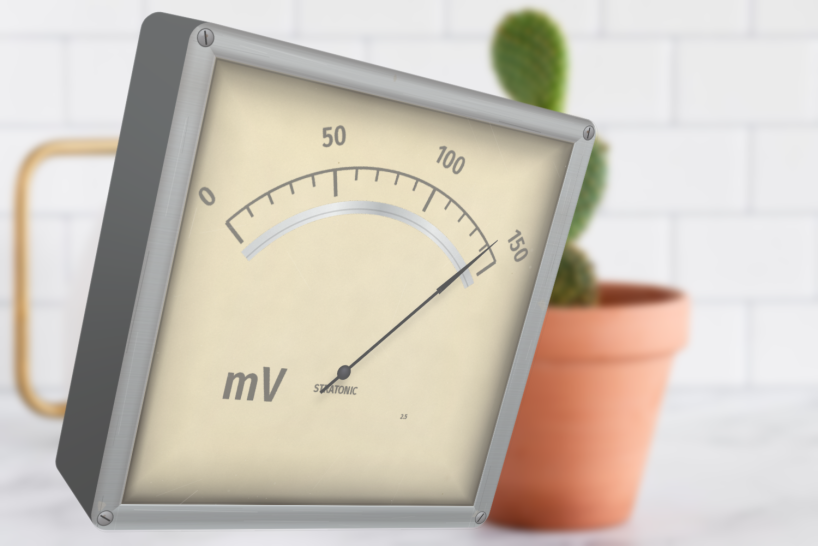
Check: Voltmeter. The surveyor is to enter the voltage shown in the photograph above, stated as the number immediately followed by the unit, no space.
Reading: 140mV
